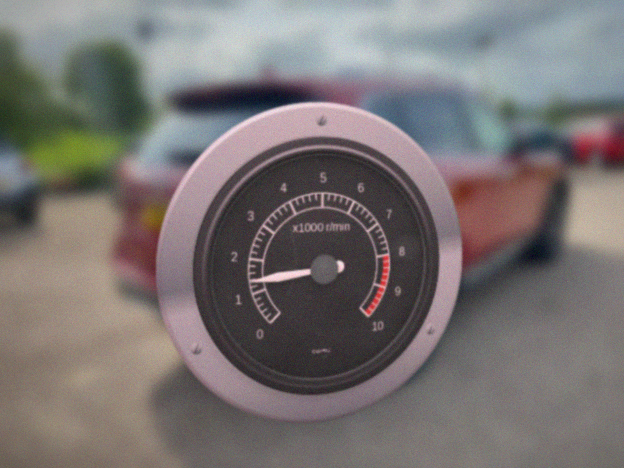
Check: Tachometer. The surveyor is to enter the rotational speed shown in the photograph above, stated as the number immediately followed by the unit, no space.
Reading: 1400rpm
